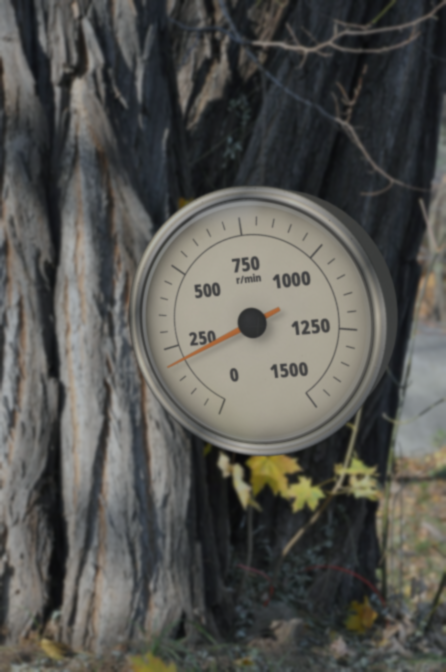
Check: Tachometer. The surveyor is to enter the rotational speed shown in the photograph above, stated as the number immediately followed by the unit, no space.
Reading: 200rpm
